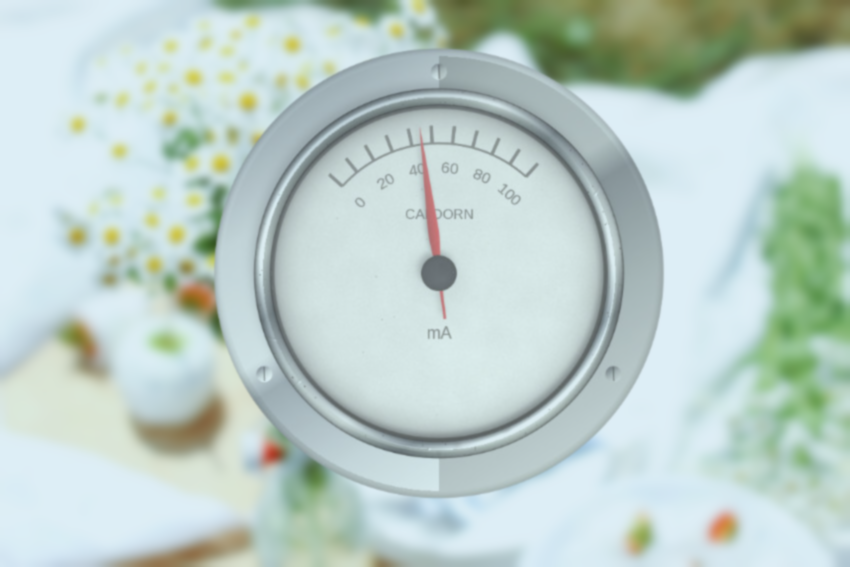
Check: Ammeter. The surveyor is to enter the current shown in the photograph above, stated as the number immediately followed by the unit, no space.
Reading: 45mA
